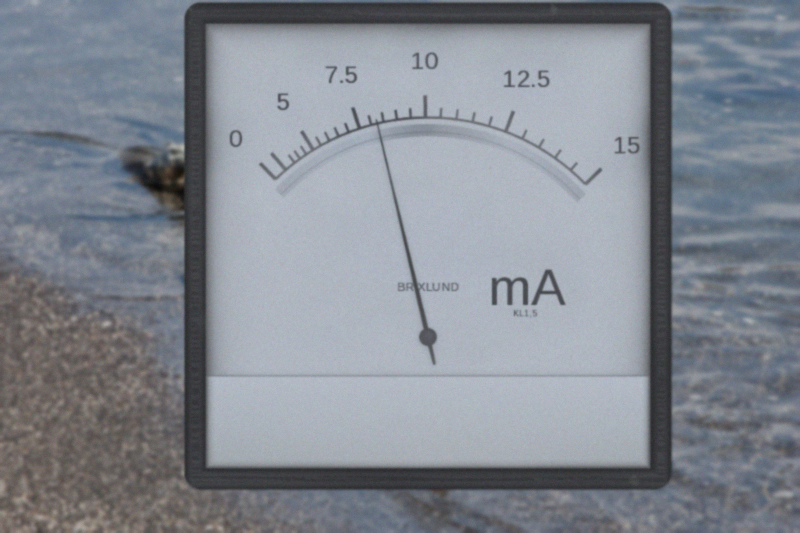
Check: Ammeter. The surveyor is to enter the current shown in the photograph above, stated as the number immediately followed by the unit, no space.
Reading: 8.25mA
